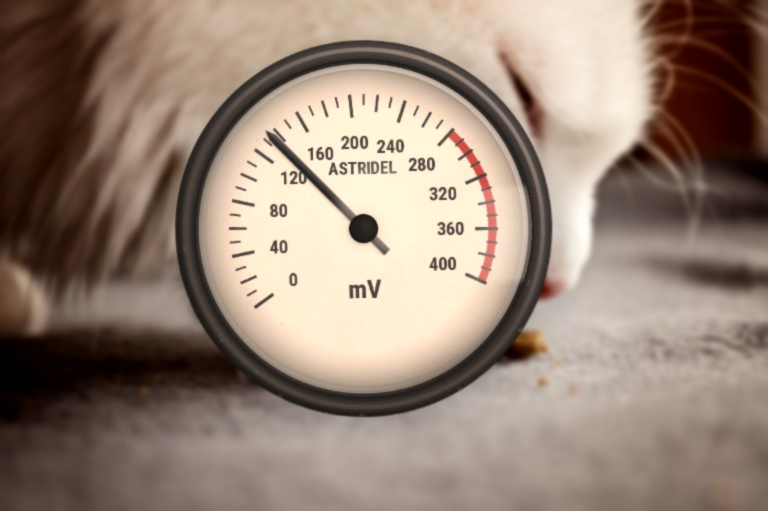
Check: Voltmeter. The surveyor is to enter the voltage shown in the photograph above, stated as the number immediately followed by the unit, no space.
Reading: 135mV
